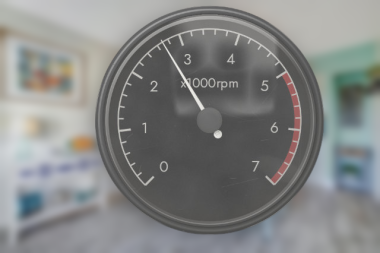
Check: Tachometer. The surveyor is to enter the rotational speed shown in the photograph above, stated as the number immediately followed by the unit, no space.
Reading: 2700rpm
